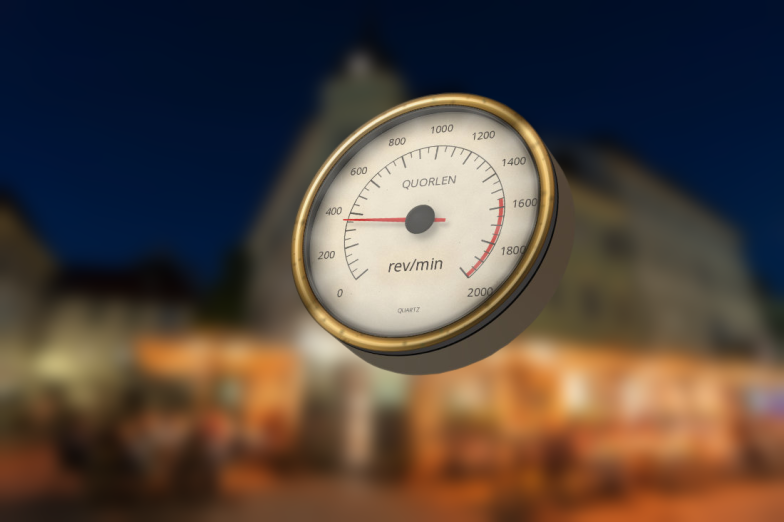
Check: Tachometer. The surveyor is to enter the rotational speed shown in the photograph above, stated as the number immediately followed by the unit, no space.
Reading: 350rpm
